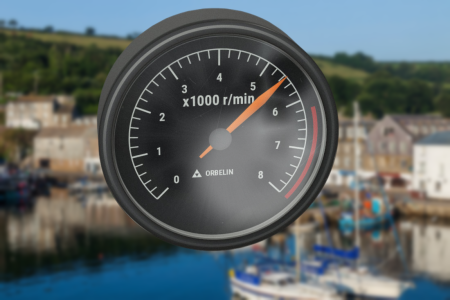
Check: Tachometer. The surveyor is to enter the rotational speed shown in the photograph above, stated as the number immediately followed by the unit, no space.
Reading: 5400rpm
